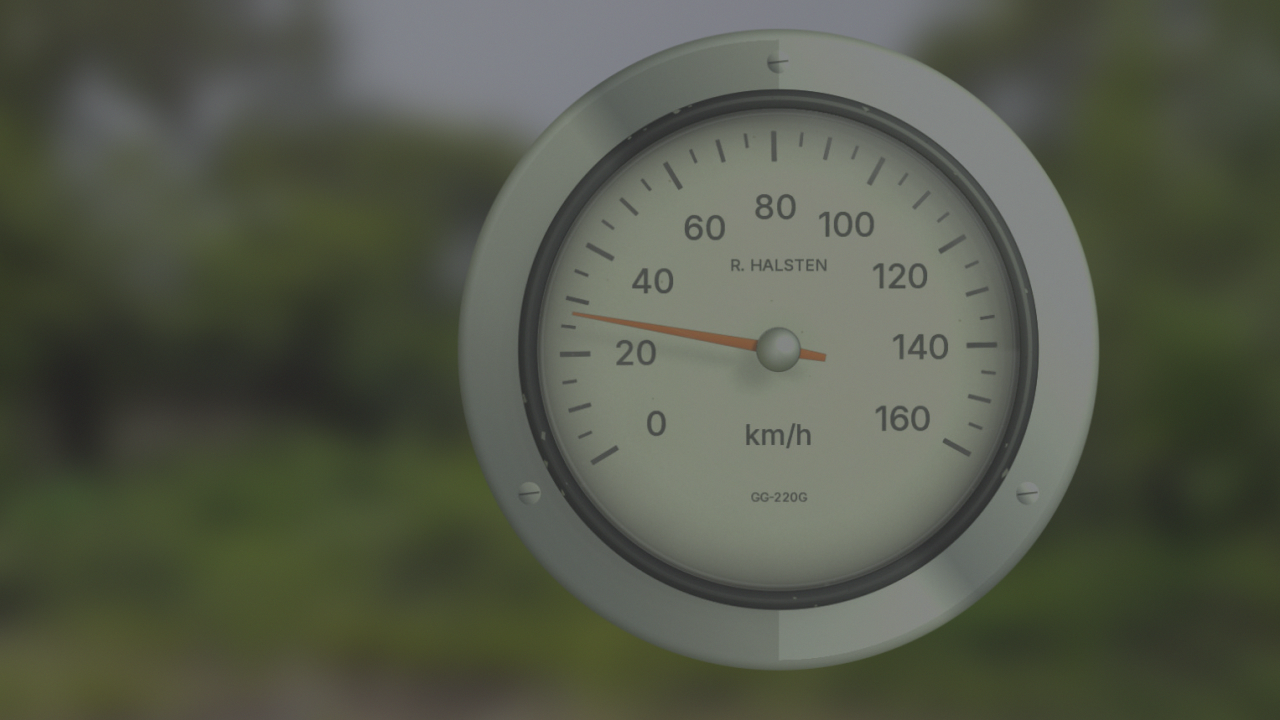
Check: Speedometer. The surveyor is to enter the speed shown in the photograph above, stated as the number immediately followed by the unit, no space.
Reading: 27.5km/h
